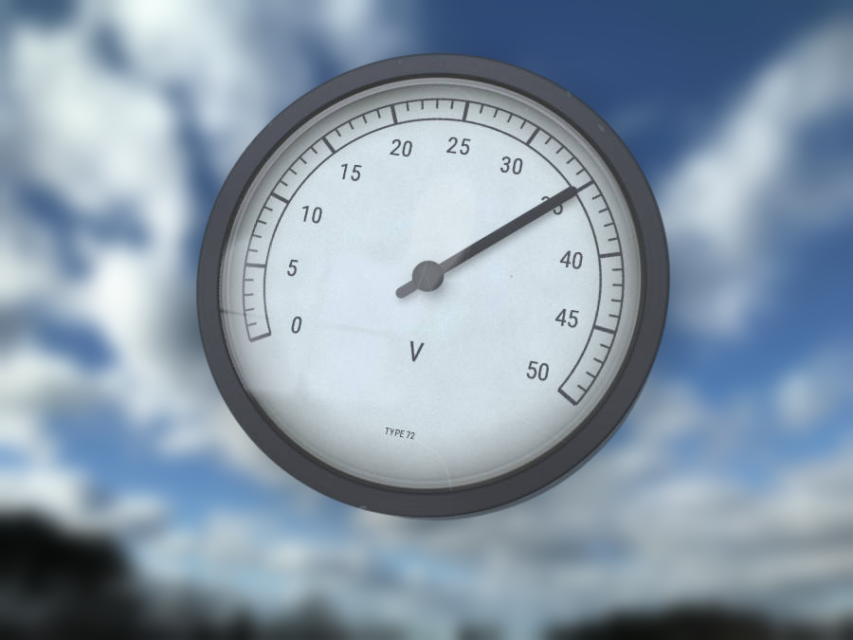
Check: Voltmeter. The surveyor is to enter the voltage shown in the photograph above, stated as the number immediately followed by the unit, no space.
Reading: 35V
